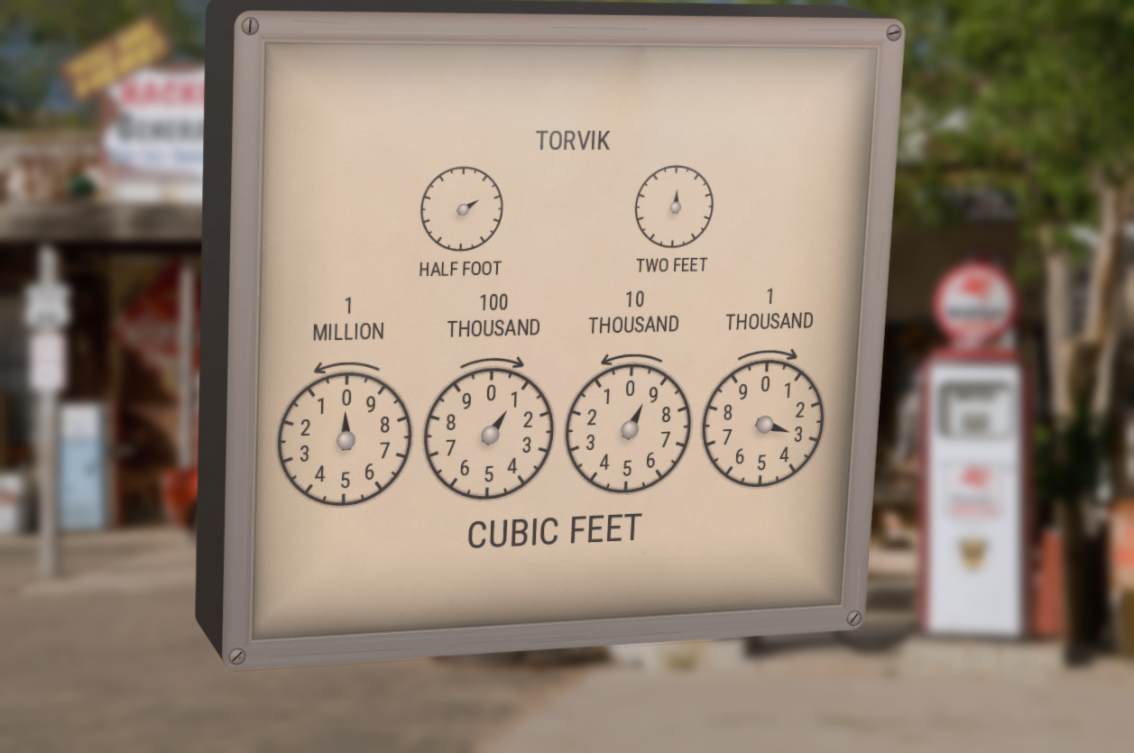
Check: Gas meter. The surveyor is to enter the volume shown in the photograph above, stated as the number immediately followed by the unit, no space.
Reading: 9300ft³
